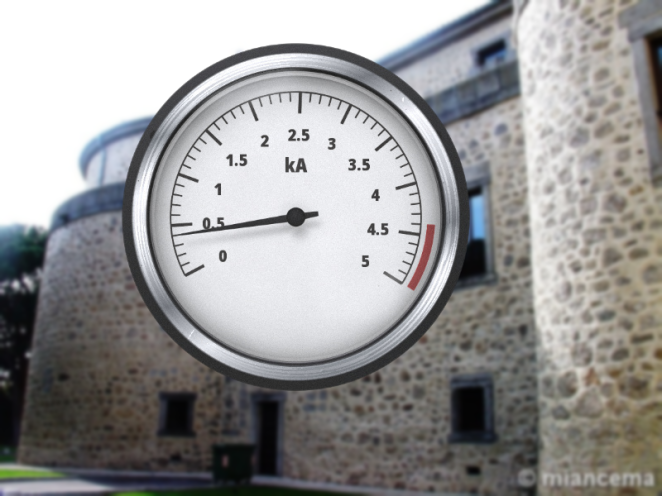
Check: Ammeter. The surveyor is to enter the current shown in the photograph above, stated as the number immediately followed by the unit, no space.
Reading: 0.4kA
